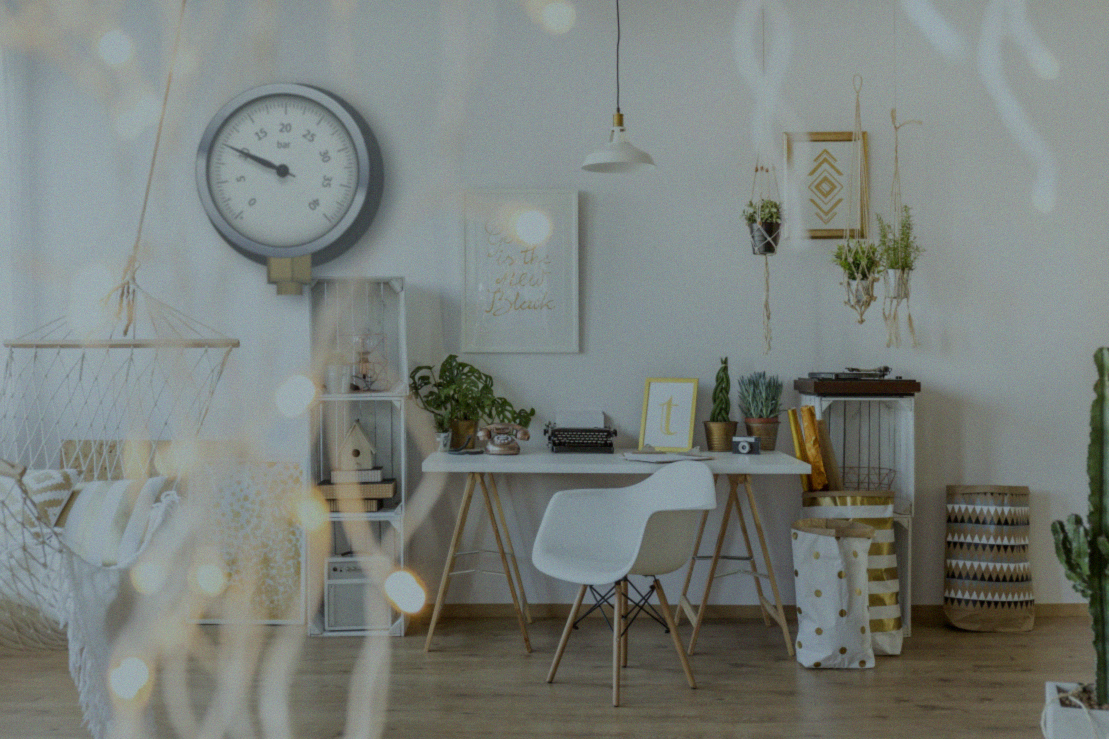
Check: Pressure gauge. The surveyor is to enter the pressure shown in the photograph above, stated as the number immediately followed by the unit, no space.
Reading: 10bar
